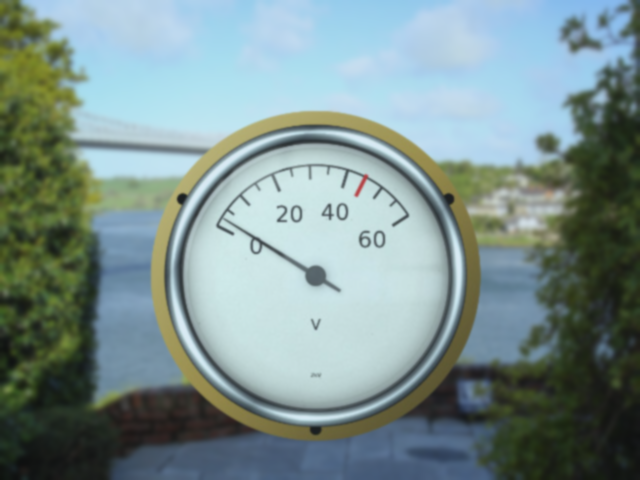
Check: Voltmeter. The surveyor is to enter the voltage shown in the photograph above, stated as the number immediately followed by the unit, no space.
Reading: 2.5V
